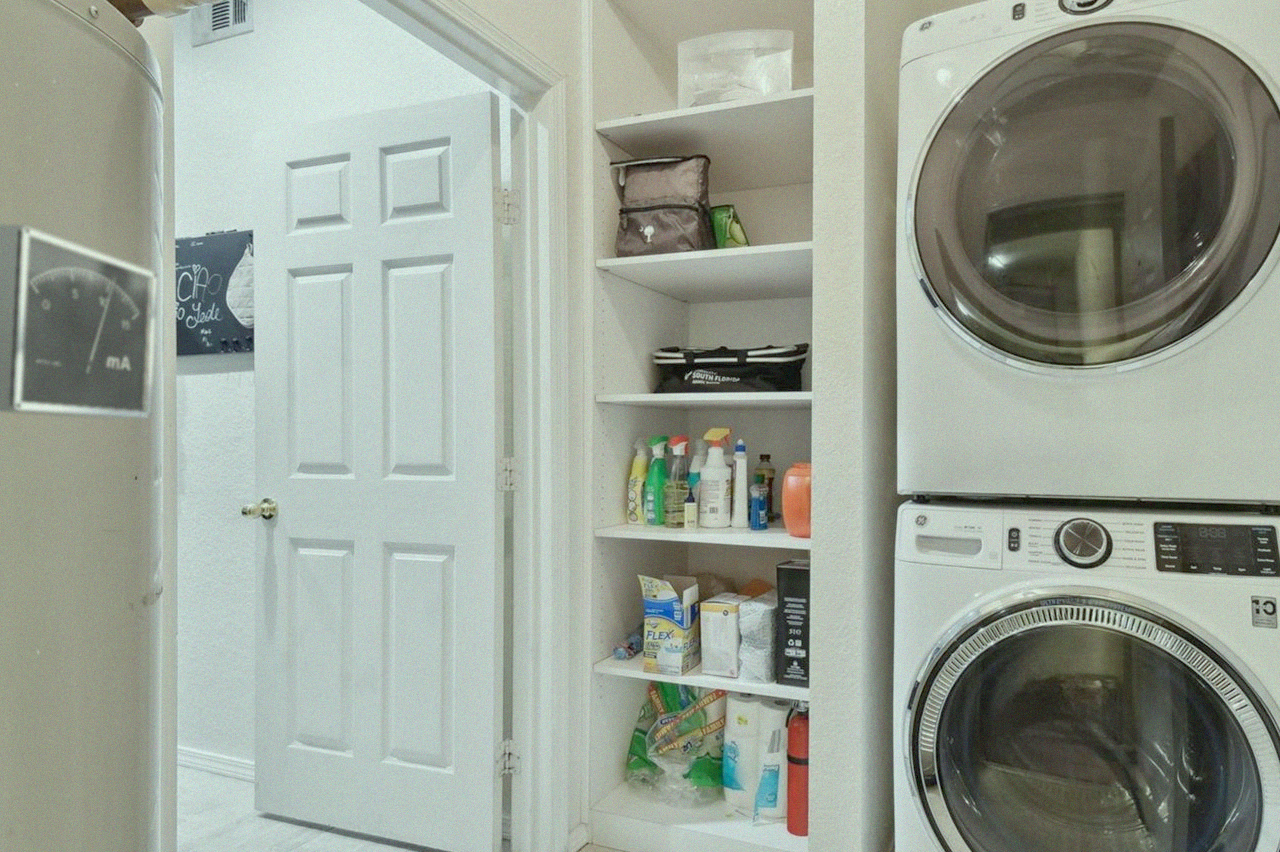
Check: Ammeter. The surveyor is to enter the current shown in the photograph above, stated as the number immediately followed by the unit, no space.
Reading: 10mA
